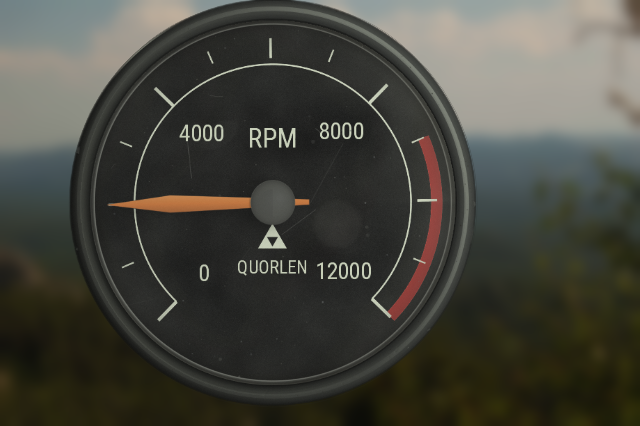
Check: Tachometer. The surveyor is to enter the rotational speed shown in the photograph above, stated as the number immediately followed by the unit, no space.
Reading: 2000rpm
